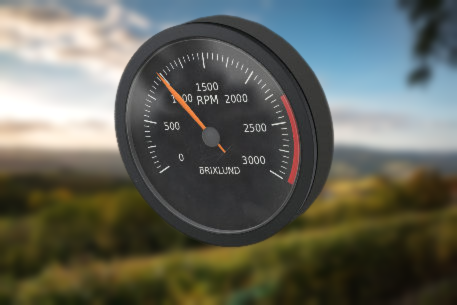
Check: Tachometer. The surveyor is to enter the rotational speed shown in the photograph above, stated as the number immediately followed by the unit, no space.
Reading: 1000rpm
